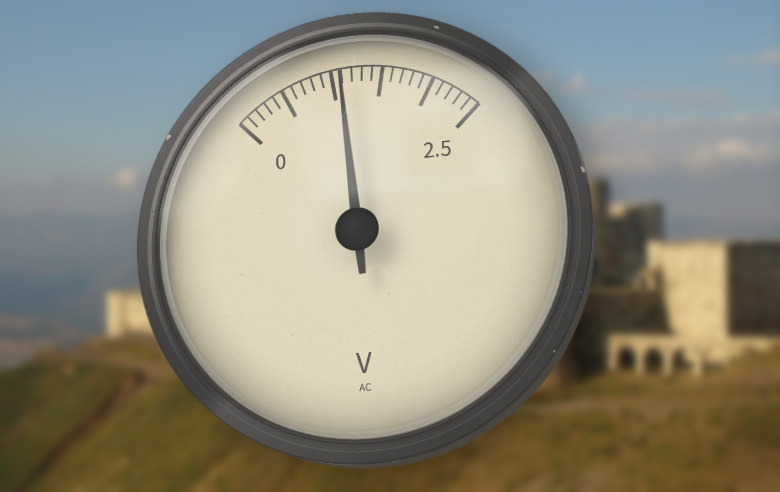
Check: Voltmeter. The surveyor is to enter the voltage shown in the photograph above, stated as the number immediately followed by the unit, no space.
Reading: 1.1V
